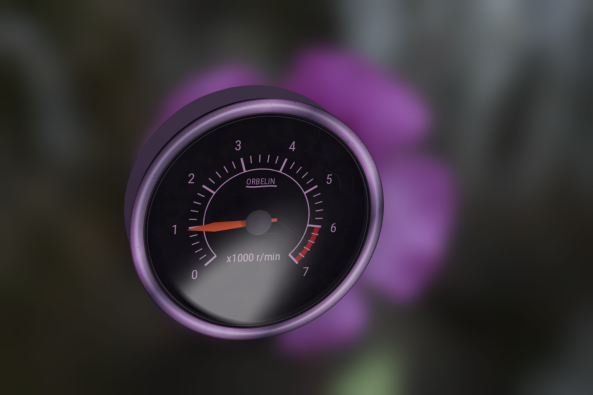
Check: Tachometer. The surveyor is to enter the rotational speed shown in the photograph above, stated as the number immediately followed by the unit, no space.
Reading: 1000rpm
